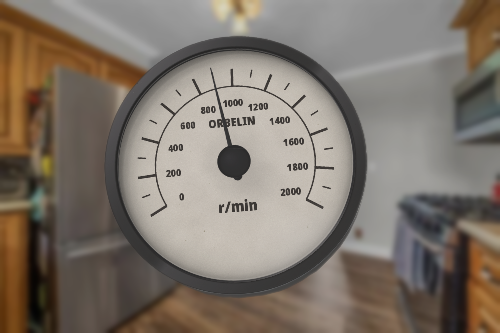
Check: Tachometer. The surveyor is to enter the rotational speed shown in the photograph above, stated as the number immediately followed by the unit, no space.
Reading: 900rpm
